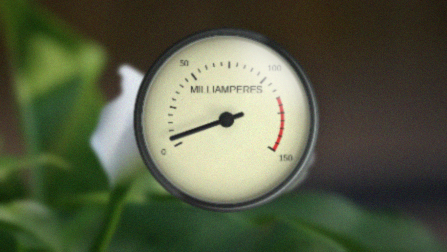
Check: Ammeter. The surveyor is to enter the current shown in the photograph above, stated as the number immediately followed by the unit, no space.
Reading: 5mA
